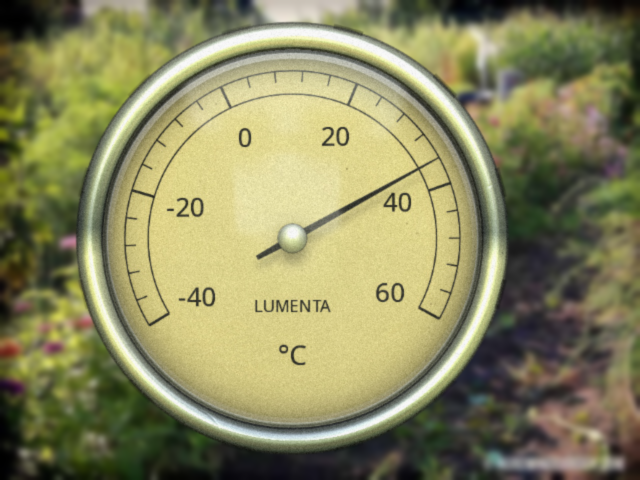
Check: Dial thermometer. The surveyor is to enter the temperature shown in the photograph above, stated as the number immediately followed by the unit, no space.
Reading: 36°C
